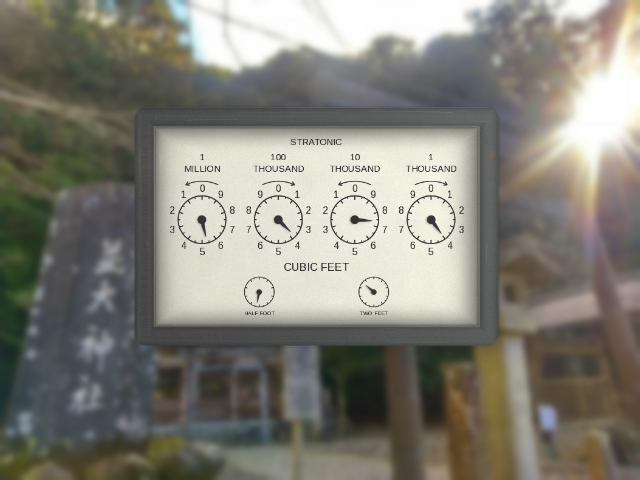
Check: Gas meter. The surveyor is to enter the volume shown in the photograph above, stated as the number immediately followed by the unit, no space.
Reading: 537400ft³
